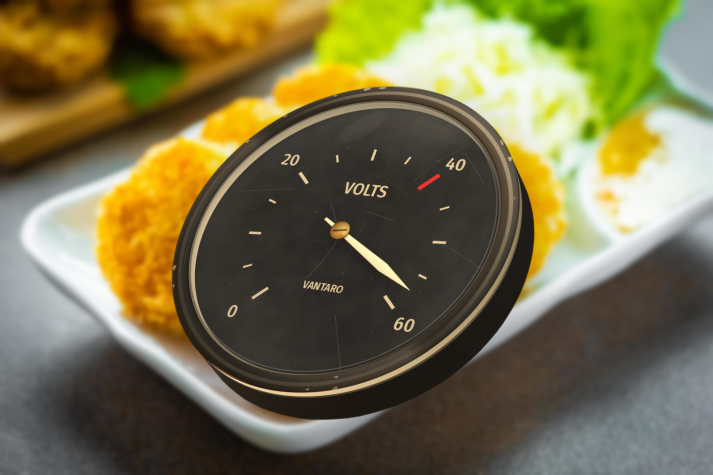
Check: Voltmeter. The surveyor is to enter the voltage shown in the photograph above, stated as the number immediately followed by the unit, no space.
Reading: 57.5V
